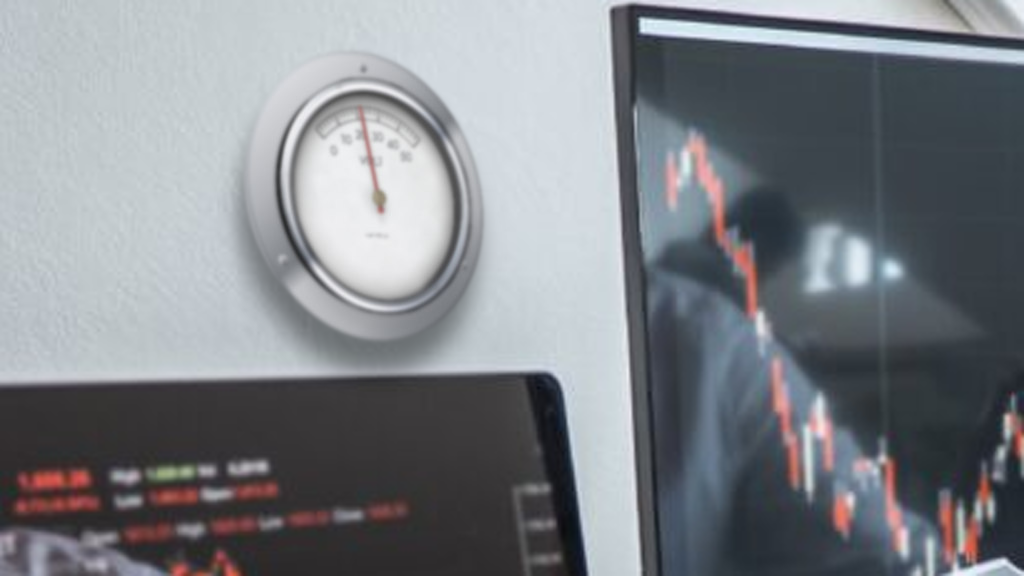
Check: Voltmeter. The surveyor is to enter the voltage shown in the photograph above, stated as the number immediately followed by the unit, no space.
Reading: 20V
